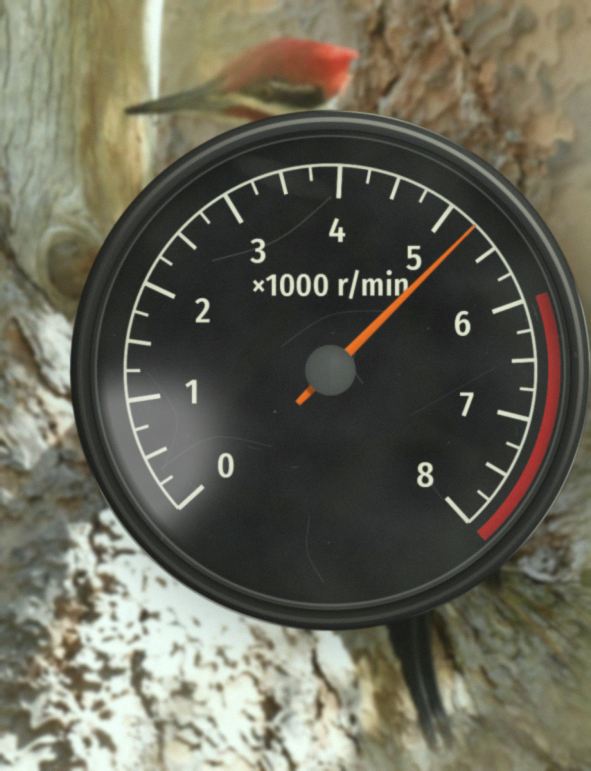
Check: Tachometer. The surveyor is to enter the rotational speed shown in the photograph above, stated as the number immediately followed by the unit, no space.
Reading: 5250rpm
